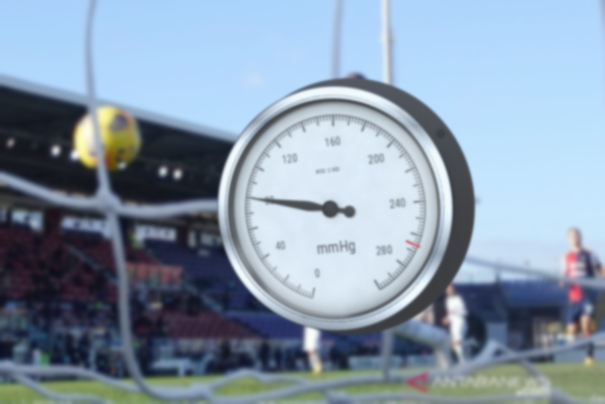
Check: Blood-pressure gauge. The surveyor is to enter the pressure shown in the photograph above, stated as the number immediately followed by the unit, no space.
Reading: 80mmHg
